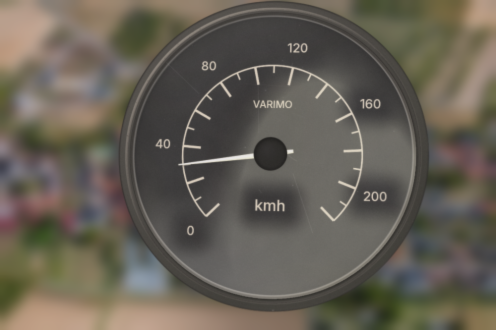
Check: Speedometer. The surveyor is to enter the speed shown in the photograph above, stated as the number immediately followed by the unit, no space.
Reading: 30km/h
